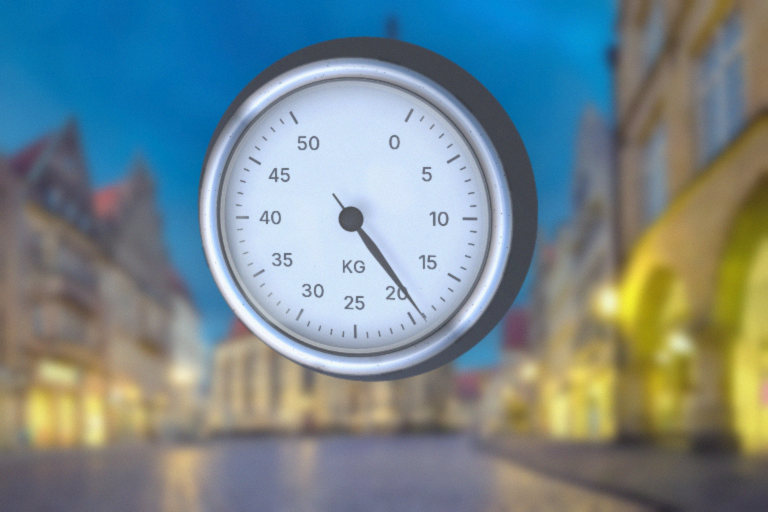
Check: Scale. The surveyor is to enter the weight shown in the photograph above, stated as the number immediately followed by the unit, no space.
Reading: 19kg
